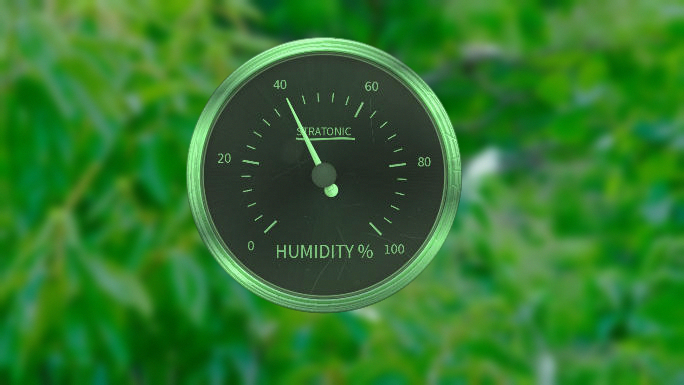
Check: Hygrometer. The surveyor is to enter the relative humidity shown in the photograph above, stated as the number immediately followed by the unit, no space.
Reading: 40%
